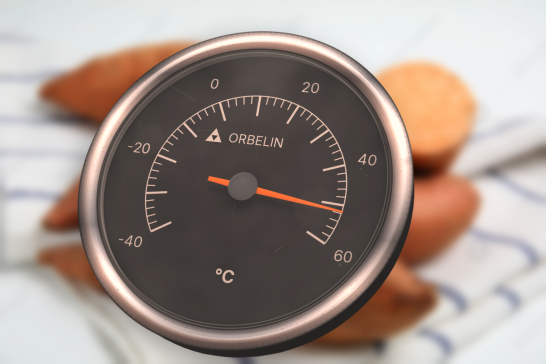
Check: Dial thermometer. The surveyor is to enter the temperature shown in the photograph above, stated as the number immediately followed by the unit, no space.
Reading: 52°C
